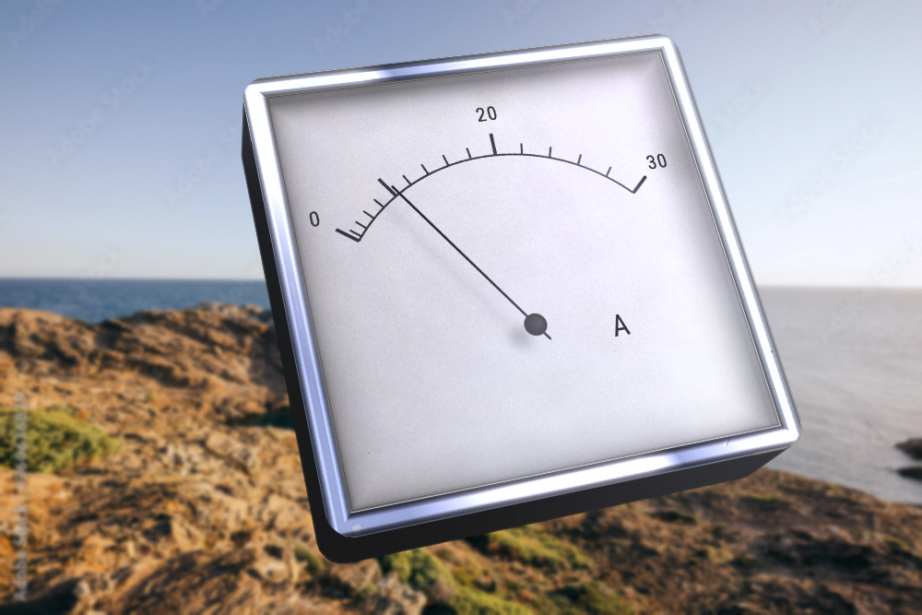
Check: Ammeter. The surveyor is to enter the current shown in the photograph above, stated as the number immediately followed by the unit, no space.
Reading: 10A
